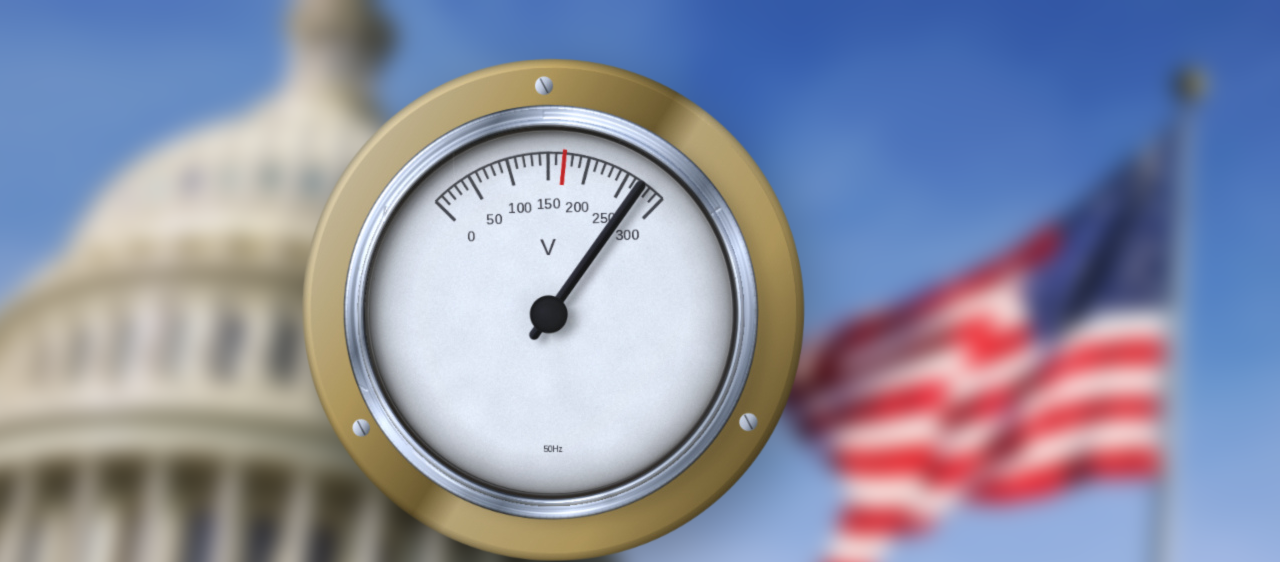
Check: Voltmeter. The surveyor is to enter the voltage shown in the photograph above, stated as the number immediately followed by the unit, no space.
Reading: 270V
